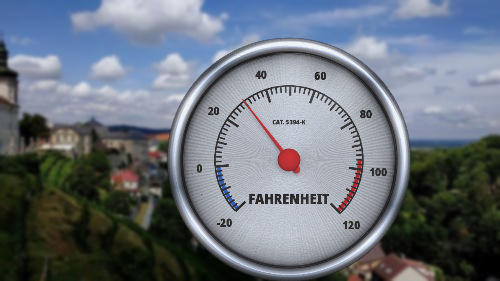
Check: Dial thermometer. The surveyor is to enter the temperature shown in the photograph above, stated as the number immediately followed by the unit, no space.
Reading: 30°F
